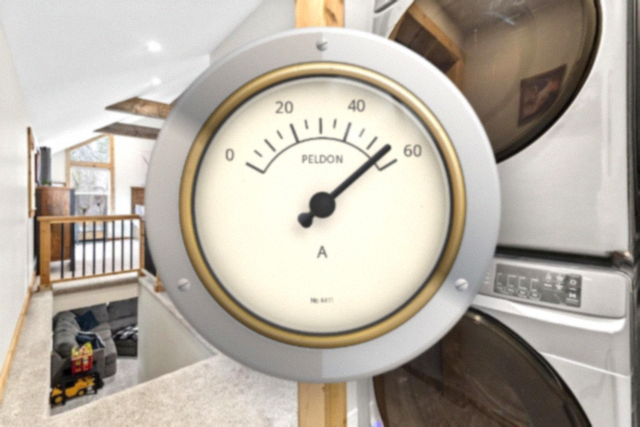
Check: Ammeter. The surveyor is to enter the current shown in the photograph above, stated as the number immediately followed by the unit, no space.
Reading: 55A
